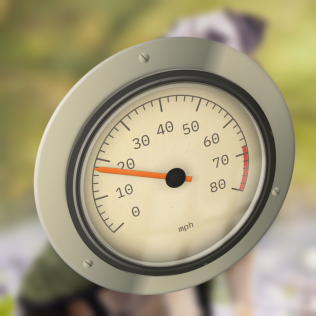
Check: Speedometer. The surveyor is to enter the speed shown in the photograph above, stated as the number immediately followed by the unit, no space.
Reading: 18mph
